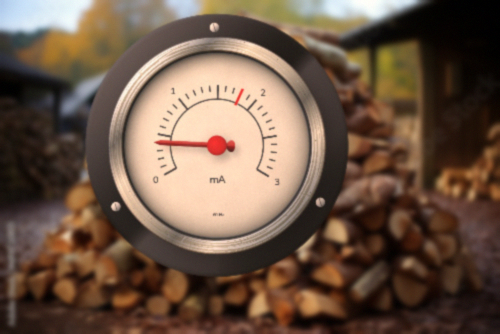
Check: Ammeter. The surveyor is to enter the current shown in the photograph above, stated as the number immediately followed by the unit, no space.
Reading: 0.4mA
